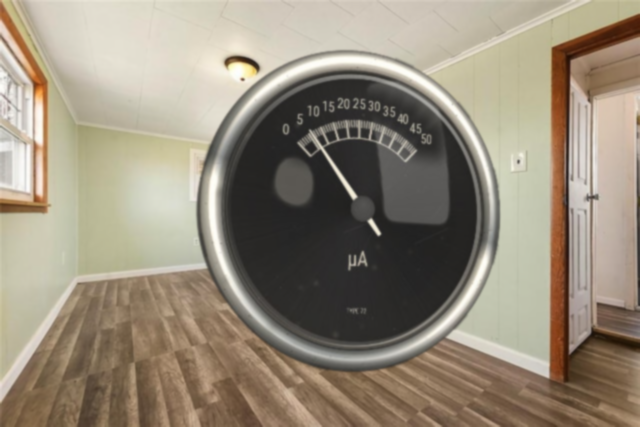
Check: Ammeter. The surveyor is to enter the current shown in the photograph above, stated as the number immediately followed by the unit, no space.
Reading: 5µA
